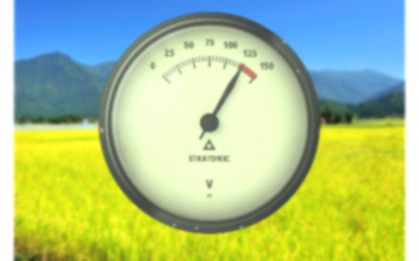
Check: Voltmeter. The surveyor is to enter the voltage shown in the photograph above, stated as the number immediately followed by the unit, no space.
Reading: 125V
